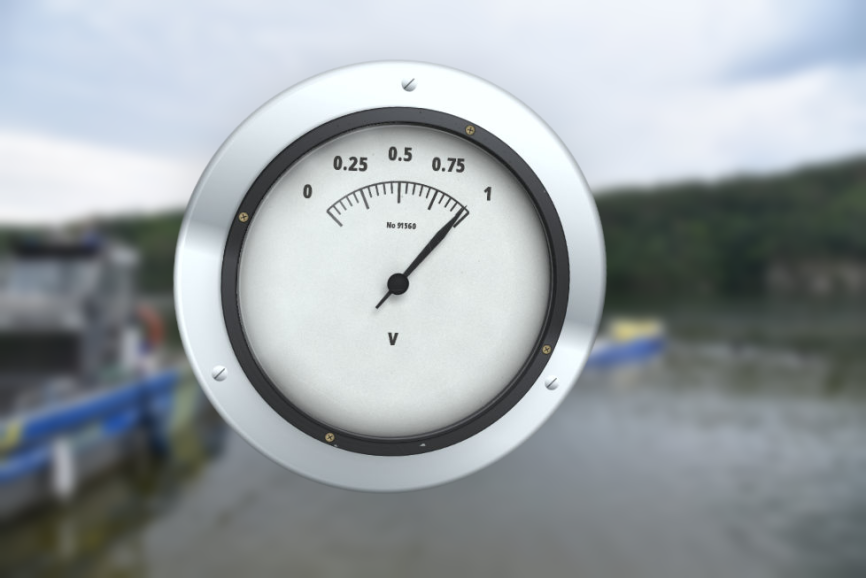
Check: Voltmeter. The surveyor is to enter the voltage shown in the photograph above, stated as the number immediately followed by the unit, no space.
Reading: 0.95V
